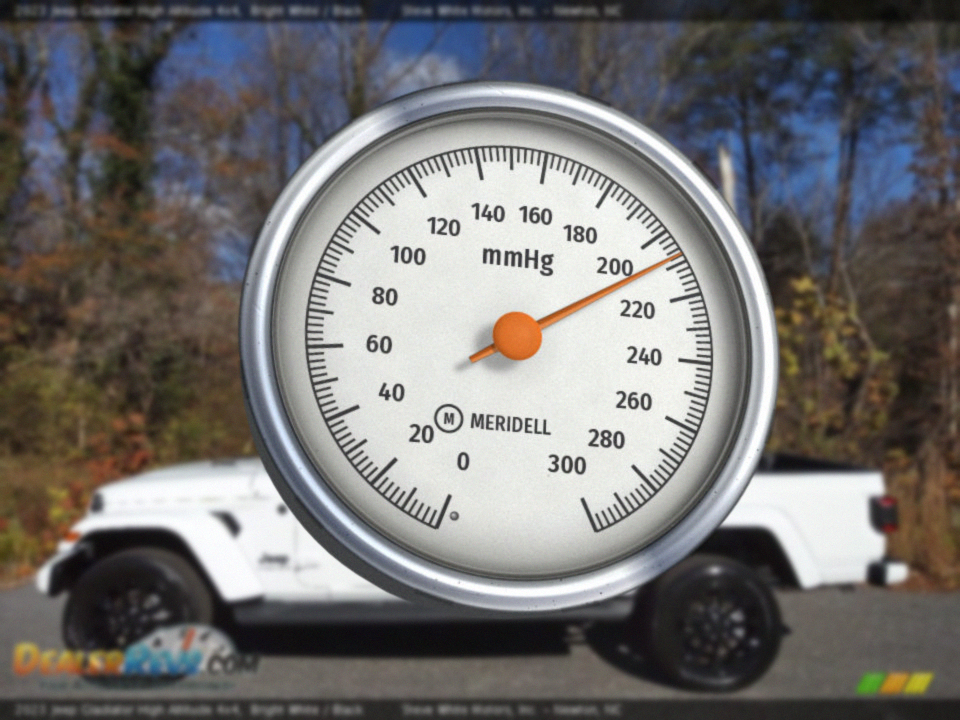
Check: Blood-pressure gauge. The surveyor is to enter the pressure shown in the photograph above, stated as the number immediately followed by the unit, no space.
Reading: 208mmHg
